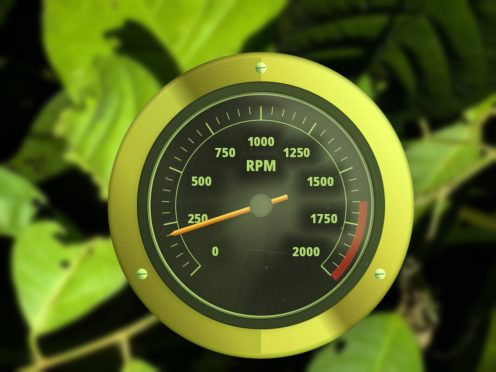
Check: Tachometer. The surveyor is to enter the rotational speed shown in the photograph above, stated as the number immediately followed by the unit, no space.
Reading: 200rpm
